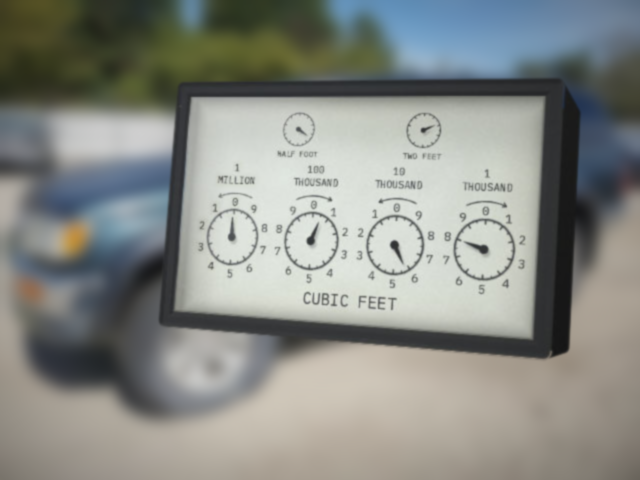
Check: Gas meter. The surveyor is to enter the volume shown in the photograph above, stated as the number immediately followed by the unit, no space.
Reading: 5800ft³
